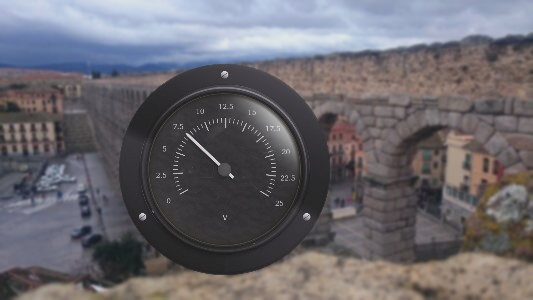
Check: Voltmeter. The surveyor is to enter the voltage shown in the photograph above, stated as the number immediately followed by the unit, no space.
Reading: 7.5V
